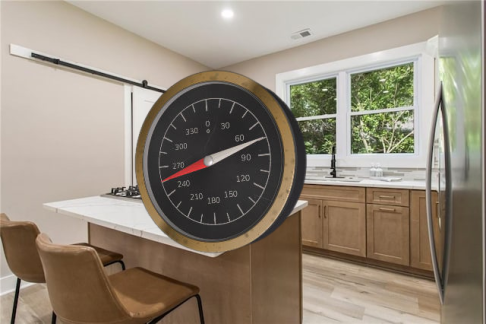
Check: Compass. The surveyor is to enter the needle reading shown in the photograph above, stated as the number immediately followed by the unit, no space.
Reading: 255°
